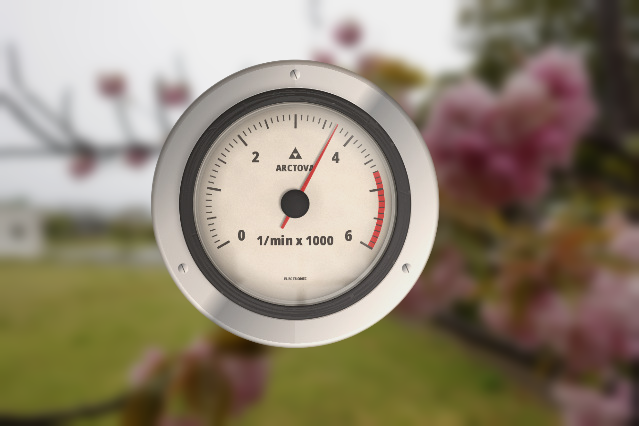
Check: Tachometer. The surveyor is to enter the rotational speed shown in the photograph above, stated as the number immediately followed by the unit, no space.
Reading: 3700rpm
